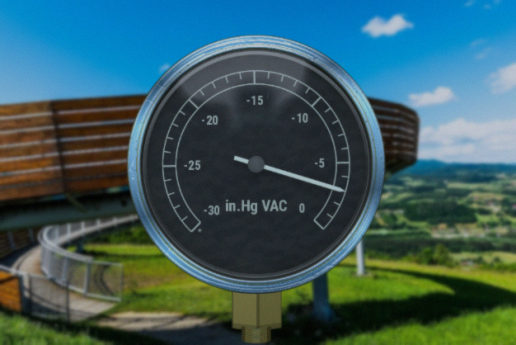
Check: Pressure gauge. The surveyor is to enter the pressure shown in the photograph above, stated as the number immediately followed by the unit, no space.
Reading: -3inHg
